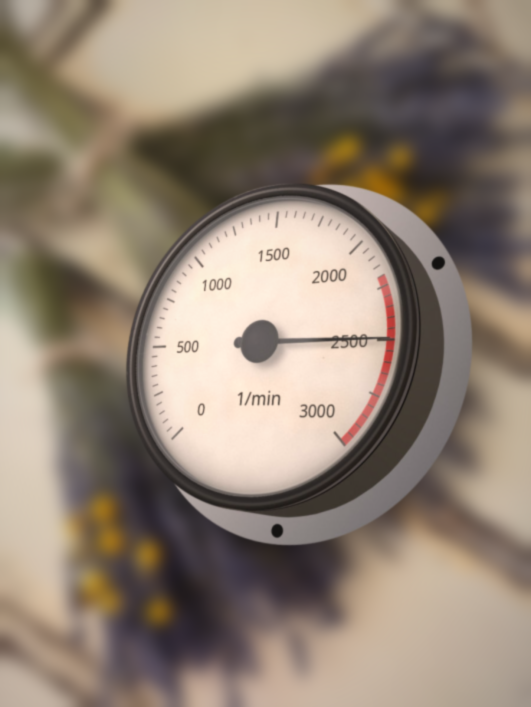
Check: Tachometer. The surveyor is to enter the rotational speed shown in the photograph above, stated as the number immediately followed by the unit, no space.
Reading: 2500rpm
